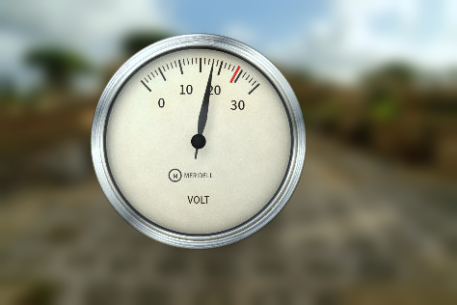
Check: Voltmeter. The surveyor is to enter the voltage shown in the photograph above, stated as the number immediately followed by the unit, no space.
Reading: 18V
